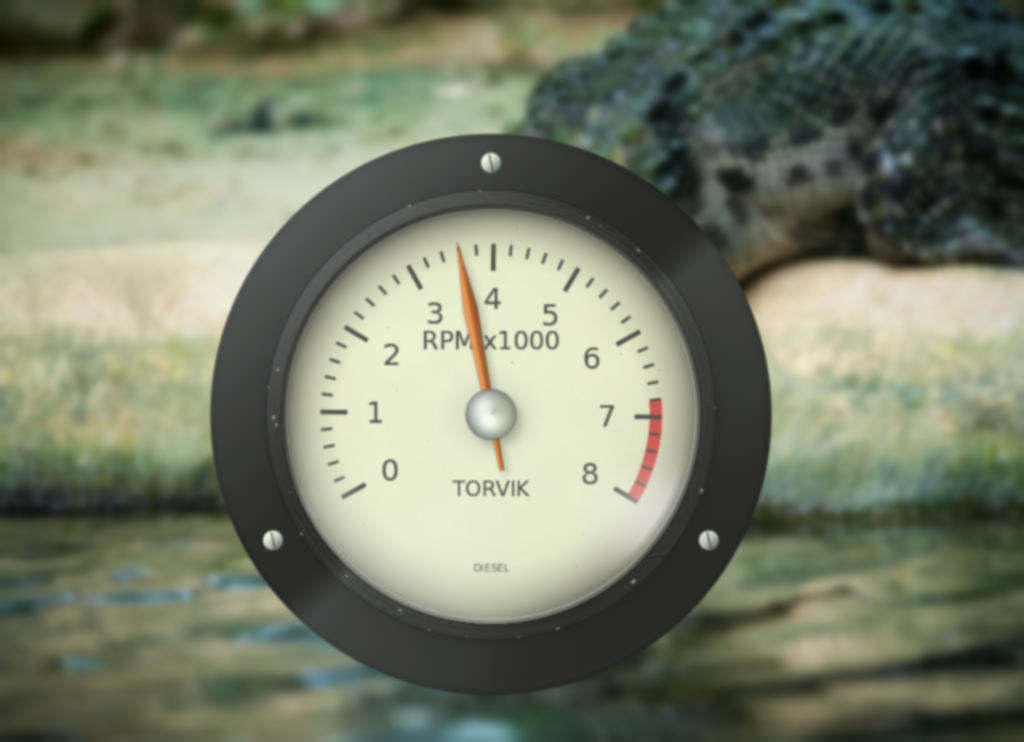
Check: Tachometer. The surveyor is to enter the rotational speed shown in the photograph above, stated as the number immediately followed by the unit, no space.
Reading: 3600rpm
